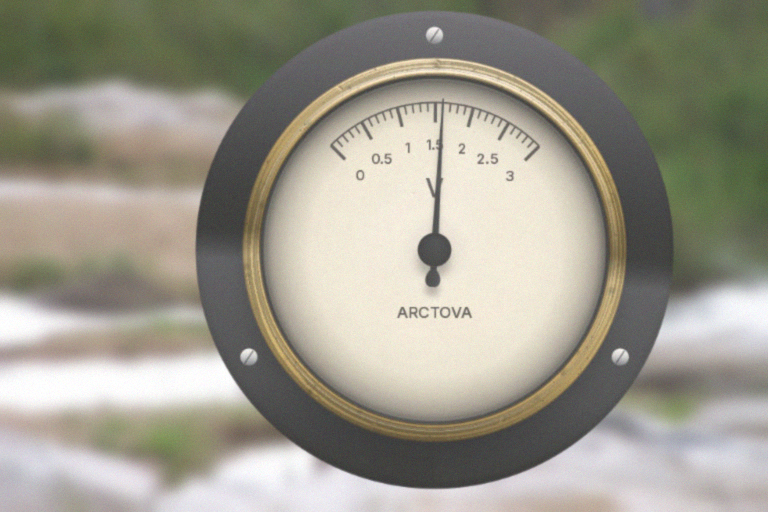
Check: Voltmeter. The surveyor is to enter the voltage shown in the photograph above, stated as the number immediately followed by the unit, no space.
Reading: 1.6V
